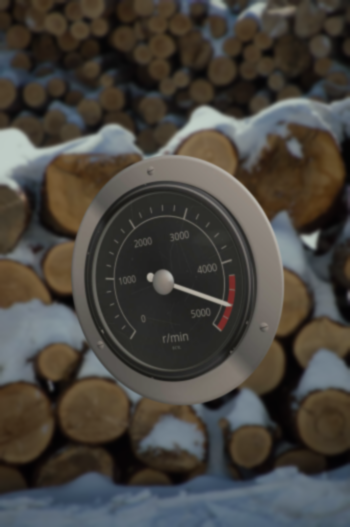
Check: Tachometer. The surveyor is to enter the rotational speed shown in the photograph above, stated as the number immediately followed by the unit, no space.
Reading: 4600rpm
